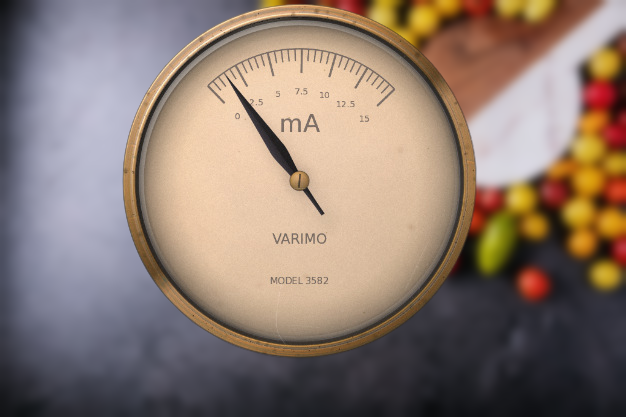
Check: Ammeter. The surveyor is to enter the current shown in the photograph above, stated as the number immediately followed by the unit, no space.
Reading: 1.5mA
